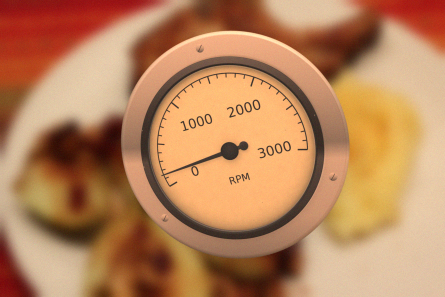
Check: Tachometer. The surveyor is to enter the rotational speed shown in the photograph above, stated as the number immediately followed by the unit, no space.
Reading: 150rpm
